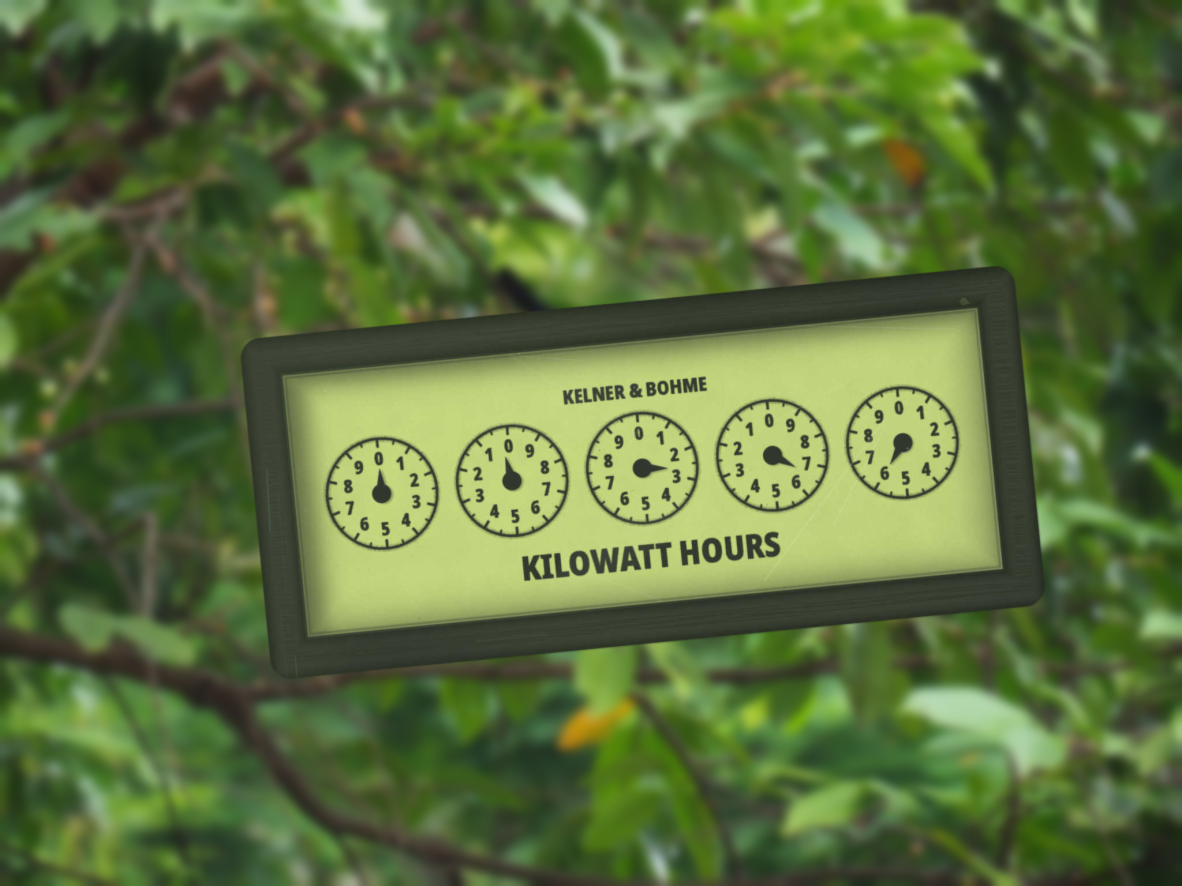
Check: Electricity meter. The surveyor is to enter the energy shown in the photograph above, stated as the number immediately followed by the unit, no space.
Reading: 266kWh
